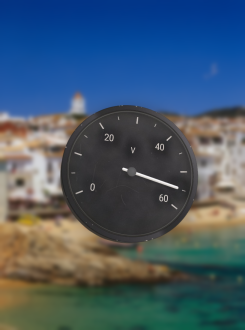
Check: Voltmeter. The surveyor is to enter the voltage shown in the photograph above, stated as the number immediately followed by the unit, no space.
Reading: 55V
